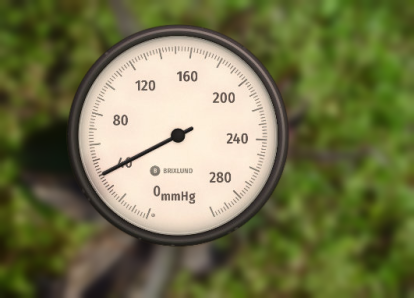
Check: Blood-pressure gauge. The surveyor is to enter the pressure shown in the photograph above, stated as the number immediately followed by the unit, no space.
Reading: 40mmHg
